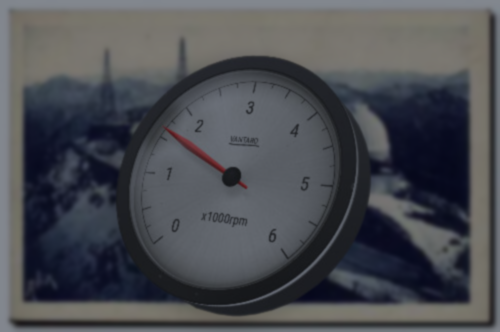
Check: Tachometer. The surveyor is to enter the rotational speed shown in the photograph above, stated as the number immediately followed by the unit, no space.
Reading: 1625rpm
